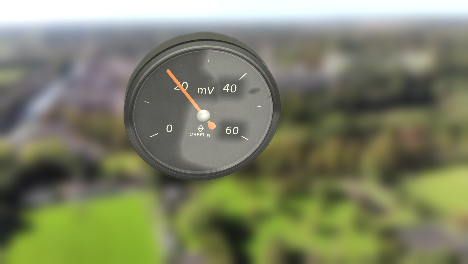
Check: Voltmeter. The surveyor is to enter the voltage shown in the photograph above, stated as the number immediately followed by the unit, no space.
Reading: 20mV
